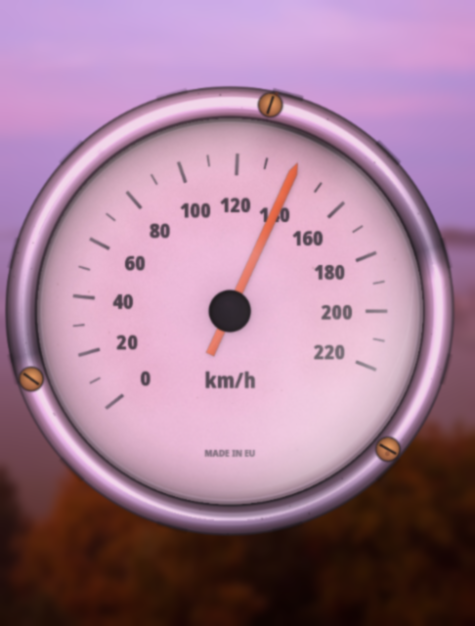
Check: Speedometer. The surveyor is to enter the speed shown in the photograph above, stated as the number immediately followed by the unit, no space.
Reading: 140km/h
